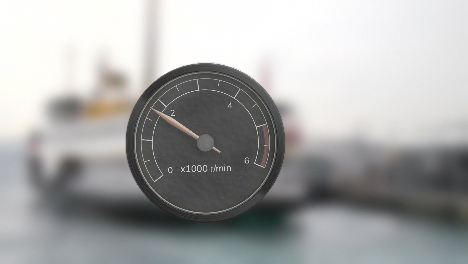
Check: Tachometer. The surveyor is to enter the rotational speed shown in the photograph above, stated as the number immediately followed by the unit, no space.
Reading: 1750rpm
